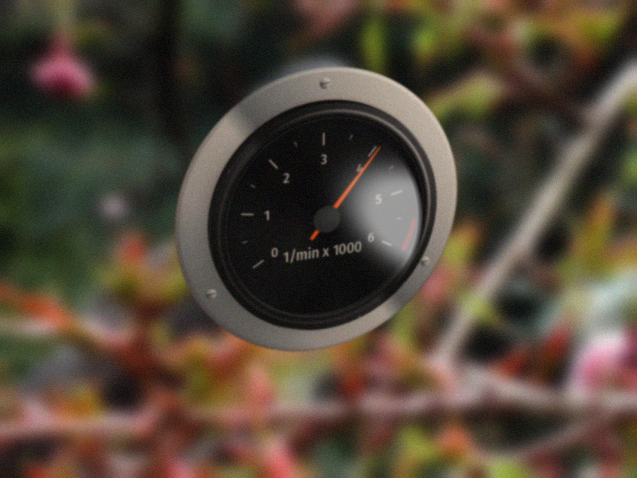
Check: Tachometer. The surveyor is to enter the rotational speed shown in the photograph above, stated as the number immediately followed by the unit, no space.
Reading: 4000rpm
